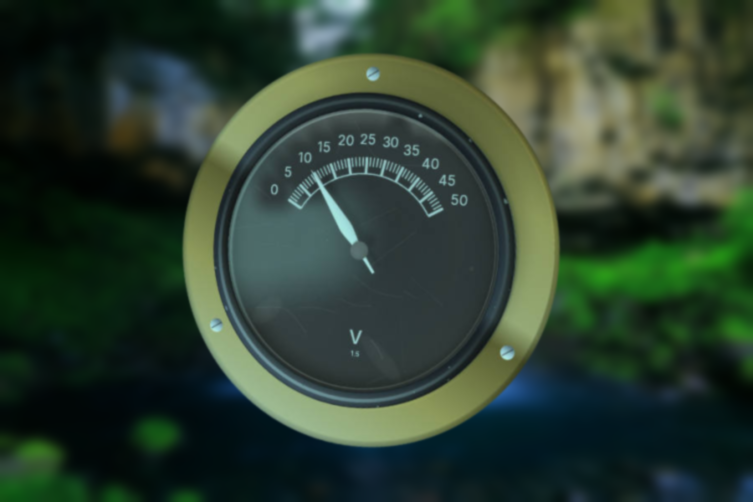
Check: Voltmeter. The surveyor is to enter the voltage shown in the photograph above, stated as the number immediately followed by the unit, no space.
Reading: 10V
